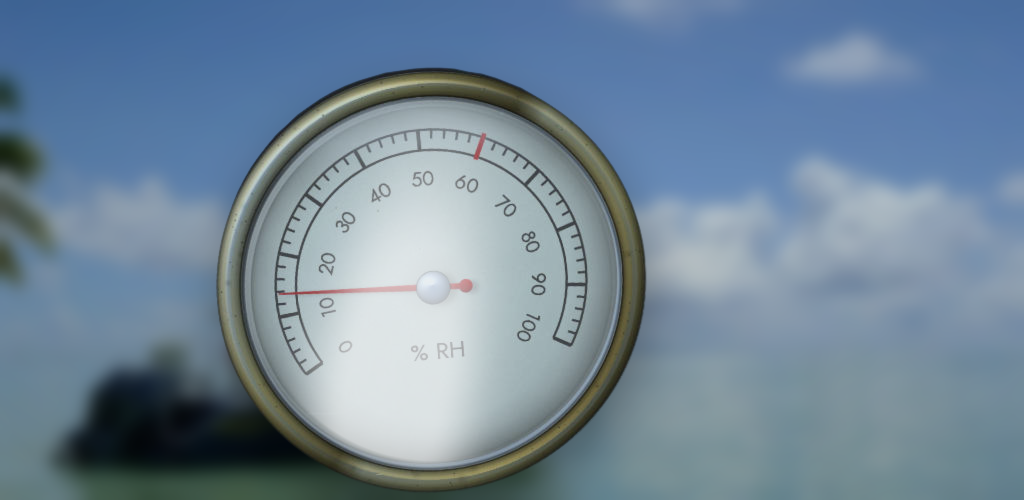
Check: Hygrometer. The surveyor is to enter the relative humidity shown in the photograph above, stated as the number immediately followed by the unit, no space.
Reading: 14%
